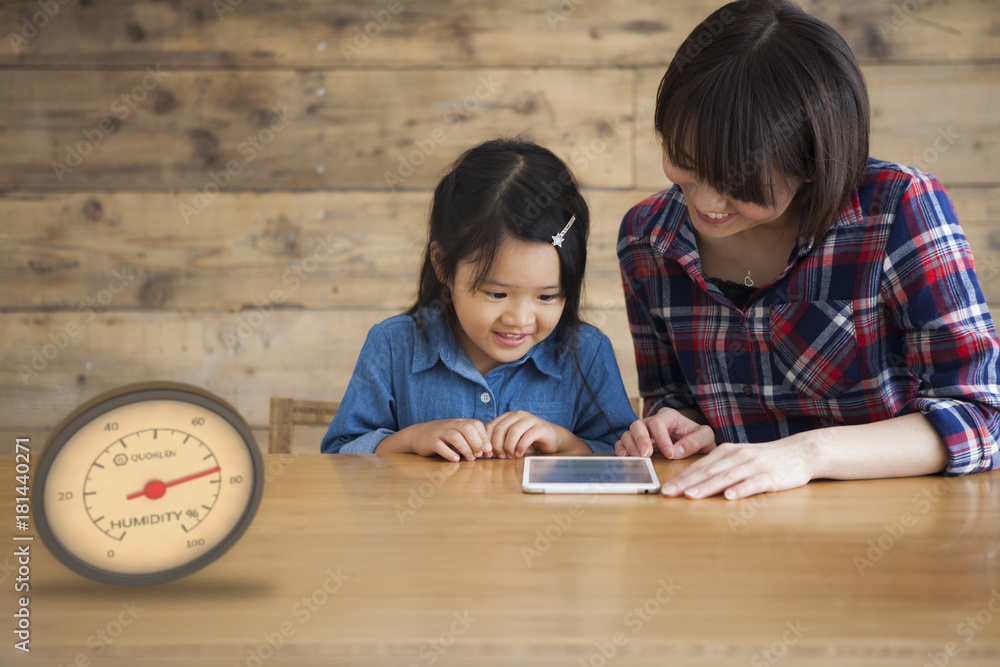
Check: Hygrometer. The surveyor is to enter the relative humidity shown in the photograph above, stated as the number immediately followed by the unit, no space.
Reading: 75%
